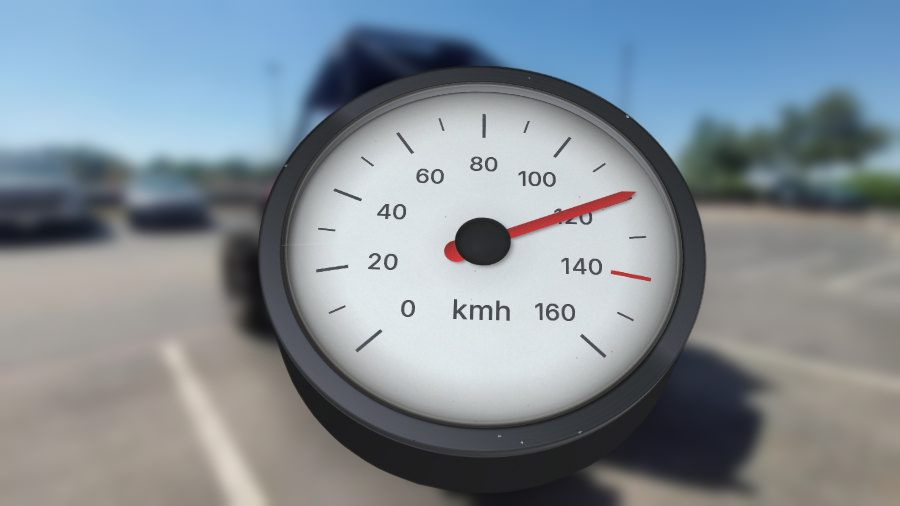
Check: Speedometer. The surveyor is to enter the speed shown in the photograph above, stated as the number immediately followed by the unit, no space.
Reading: 120km/h
